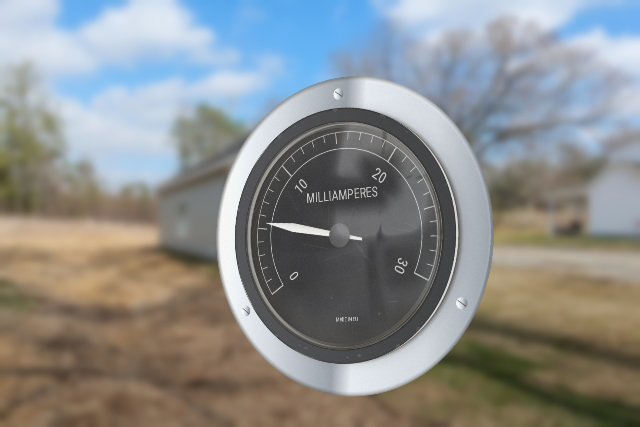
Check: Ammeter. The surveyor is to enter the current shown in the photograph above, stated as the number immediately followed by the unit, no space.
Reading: 5.5mA
